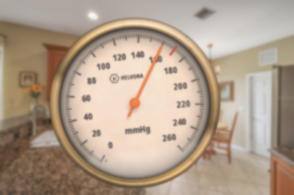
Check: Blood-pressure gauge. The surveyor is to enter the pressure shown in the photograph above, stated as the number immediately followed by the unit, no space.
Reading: 160mmHg
